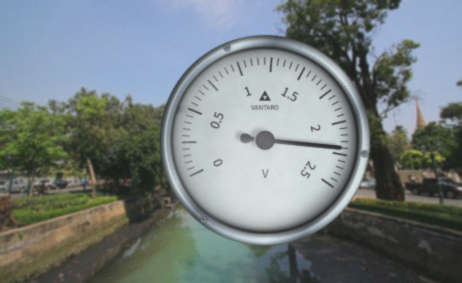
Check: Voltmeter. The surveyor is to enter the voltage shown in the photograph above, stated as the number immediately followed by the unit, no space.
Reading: 2.2V
